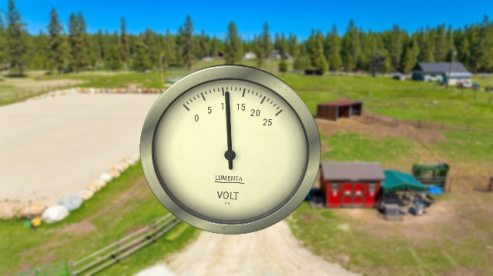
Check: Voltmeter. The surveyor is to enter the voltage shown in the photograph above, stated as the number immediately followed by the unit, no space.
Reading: 11V
